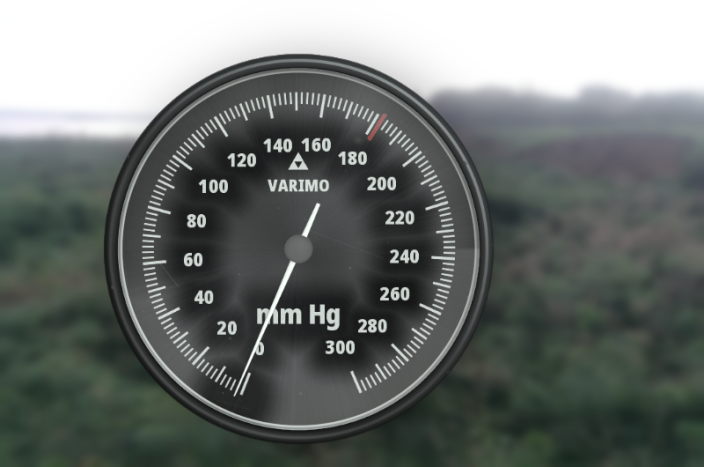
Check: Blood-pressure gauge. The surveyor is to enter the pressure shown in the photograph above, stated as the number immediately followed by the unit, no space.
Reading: 2mmHg
